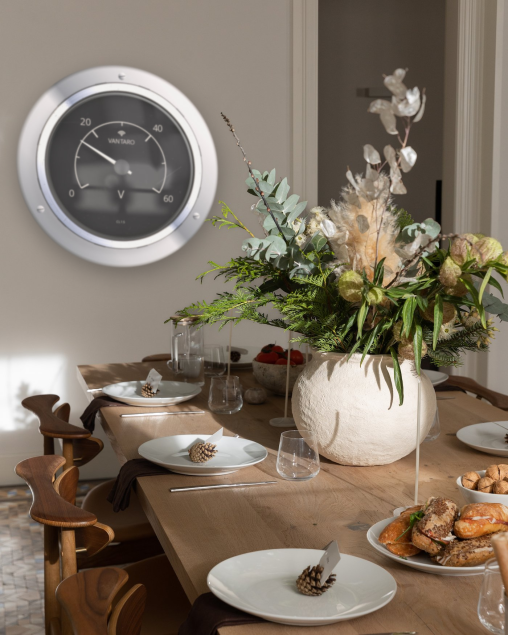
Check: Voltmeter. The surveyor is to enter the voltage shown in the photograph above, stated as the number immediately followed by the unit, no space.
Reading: 15V
